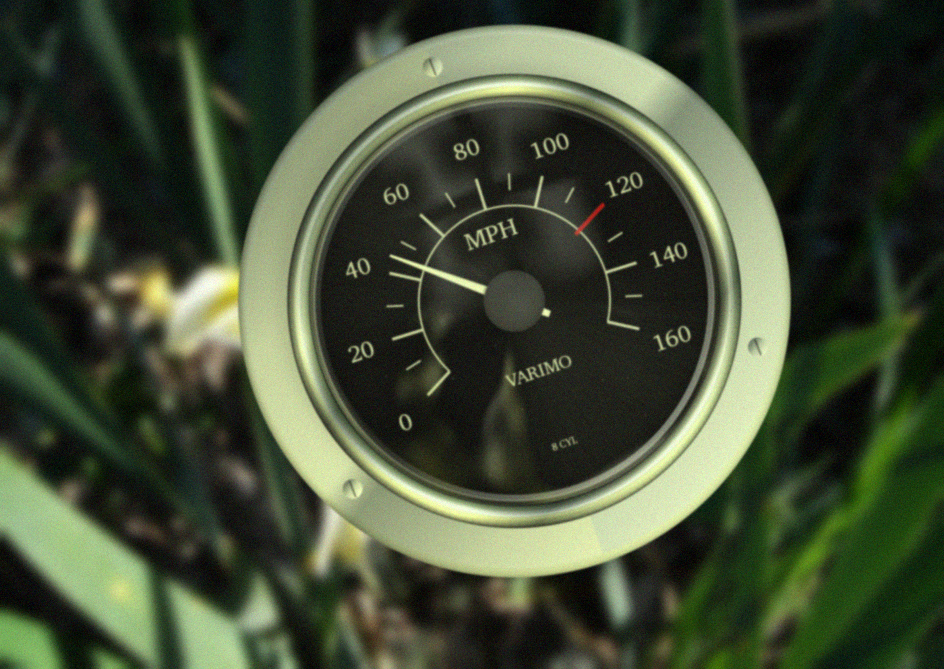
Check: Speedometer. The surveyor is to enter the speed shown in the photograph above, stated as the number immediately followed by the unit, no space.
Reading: 45mph
